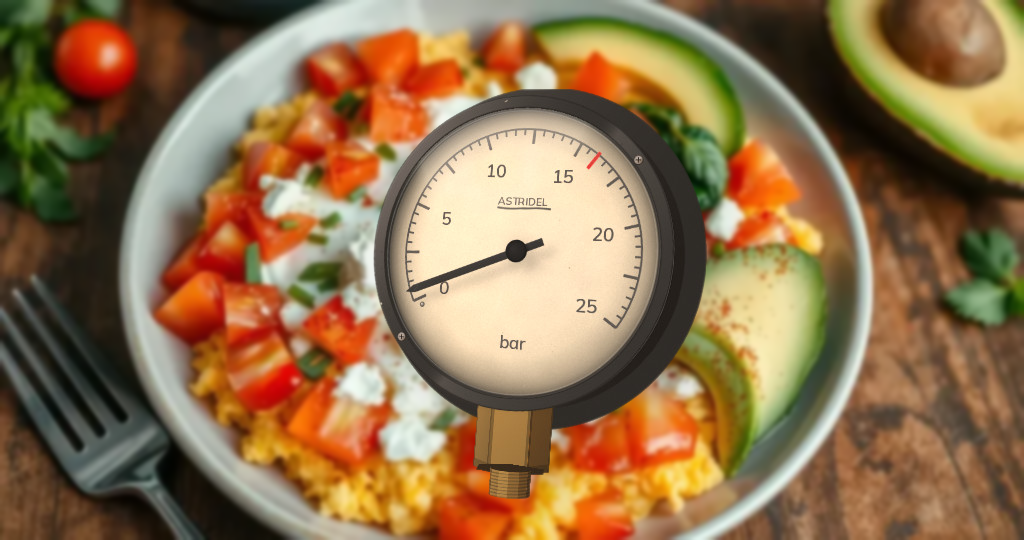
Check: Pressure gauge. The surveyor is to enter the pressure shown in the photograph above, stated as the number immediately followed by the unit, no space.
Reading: 0.5bar
